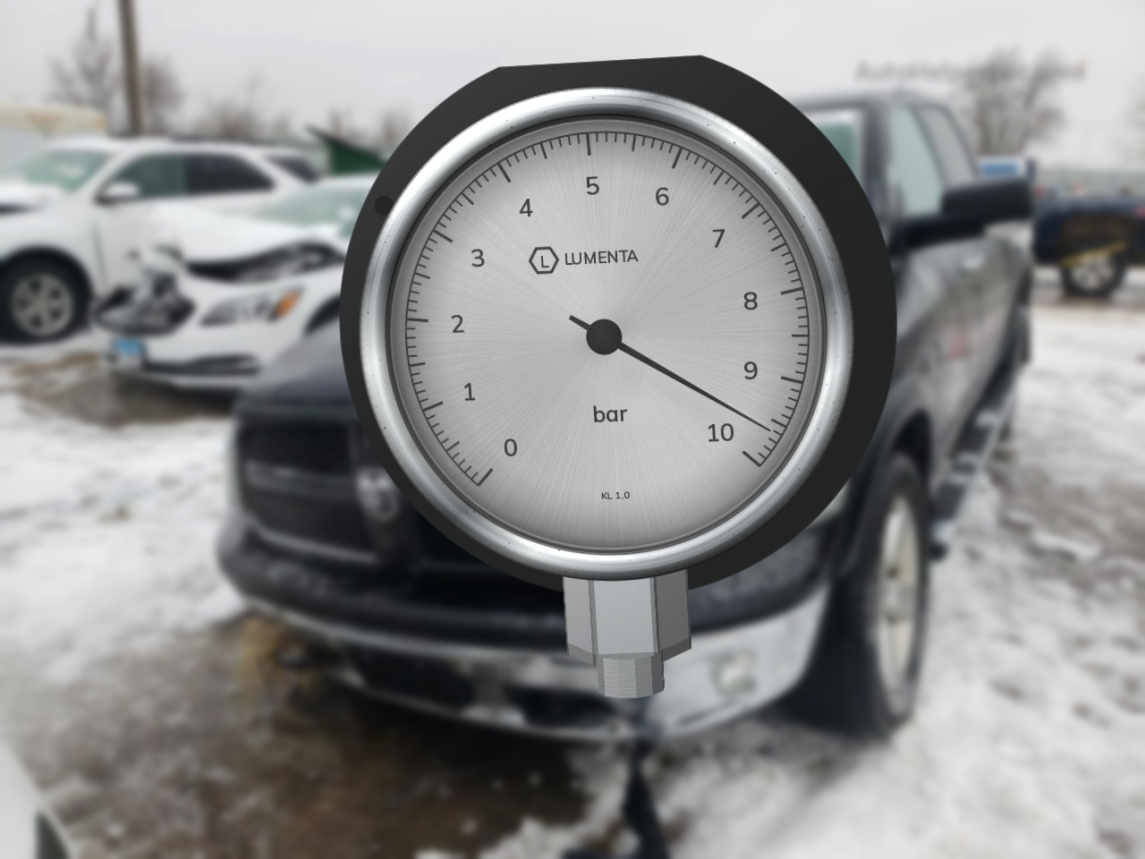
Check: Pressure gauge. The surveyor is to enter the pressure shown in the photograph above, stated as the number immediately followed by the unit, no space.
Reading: 9.6bar
